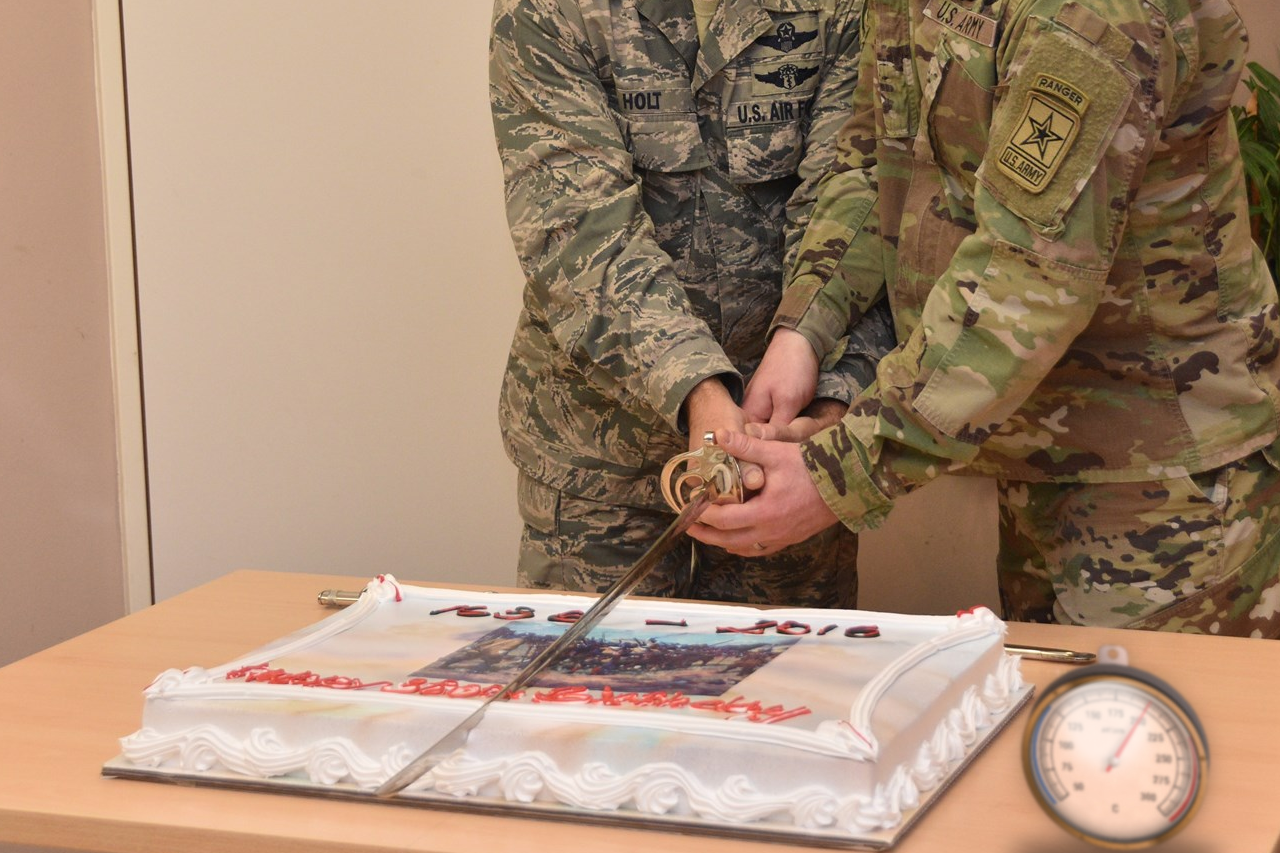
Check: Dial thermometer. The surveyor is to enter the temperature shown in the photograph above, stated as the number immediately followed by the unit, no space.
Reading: 200°C
